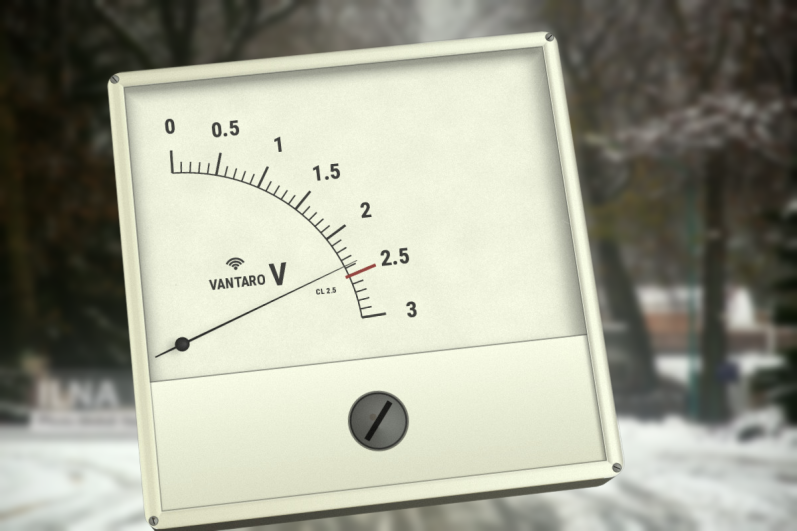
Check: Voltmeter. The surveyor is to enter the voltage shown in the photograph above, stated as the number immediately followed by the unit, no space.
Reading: 2.4V
